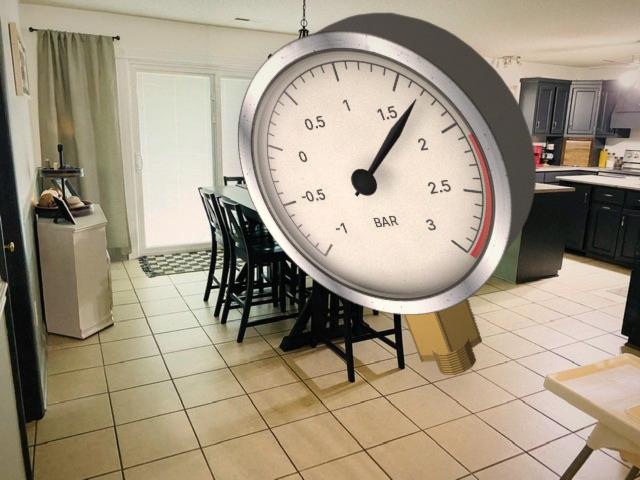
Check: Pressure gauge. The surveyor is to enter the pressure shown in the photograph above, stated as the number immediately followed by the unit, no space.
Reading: 1.7bar
